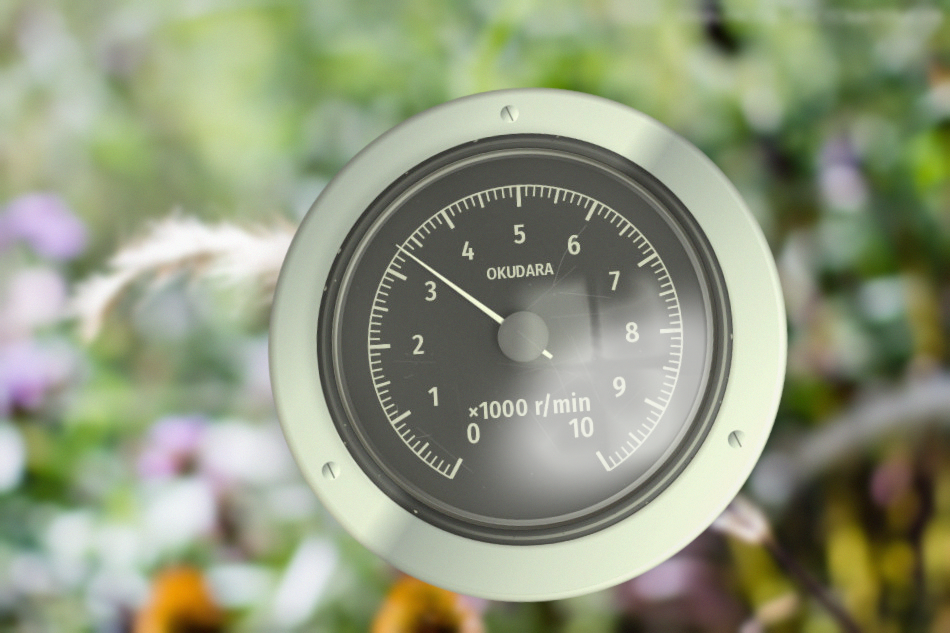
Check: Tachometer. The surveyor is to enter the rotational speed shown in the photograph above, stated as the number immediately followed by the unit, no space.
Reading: 3300rpm
